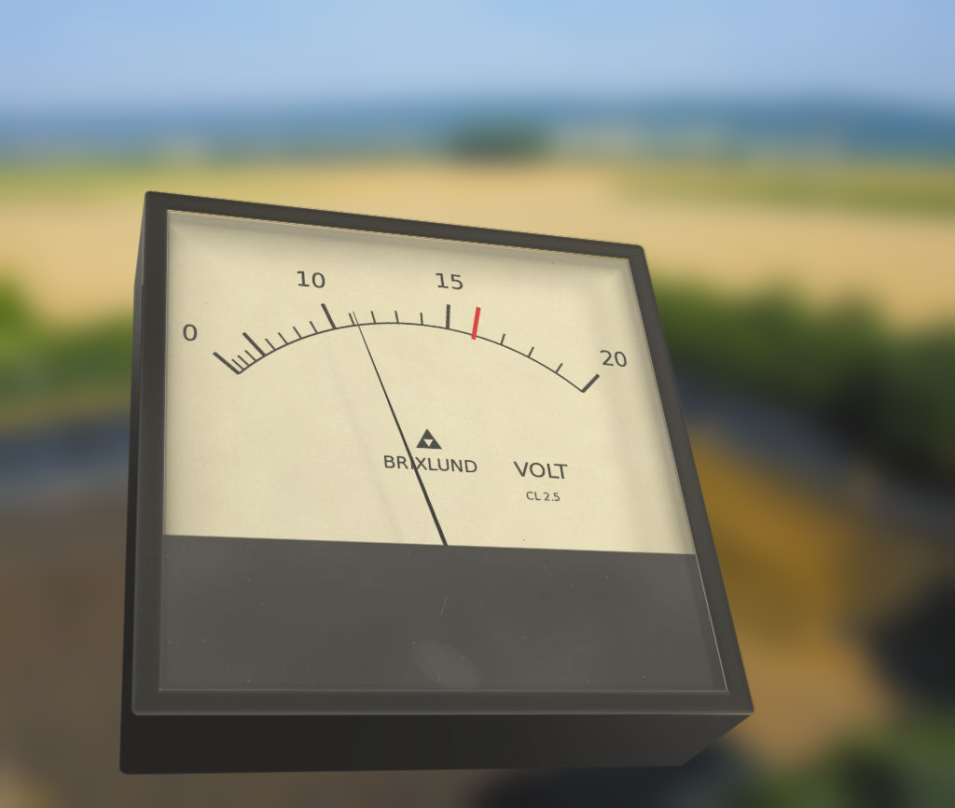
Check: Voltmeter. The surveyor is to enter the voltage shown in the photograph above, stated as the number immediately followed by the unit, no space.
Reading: 11V
